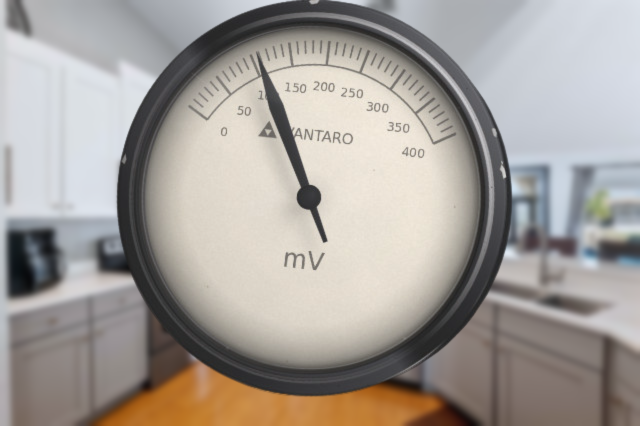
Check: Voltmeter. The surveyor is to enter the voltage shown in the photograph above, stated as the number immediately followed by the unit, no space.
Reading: 110mV
